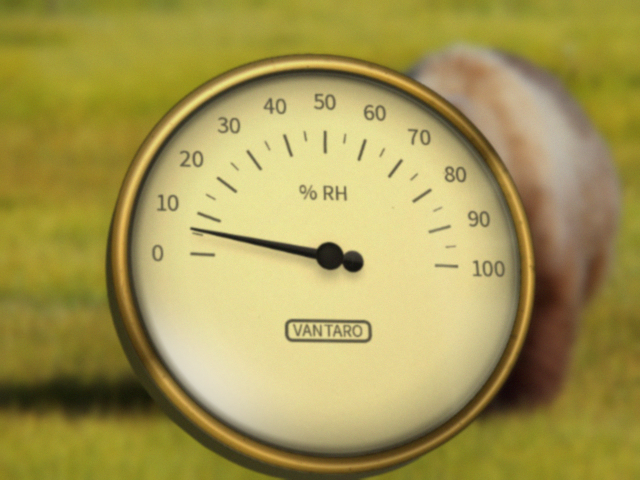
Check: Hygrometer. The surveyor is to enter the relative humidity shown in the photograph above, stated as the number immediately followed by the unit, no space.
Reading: 5%
